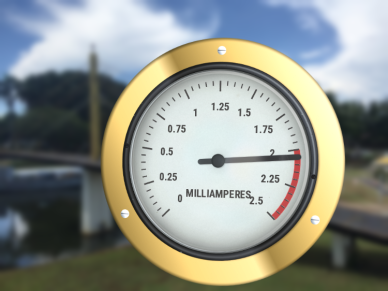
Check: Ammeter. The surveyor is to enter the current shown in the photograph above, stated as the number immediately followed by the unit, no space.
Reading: 2.05mA
